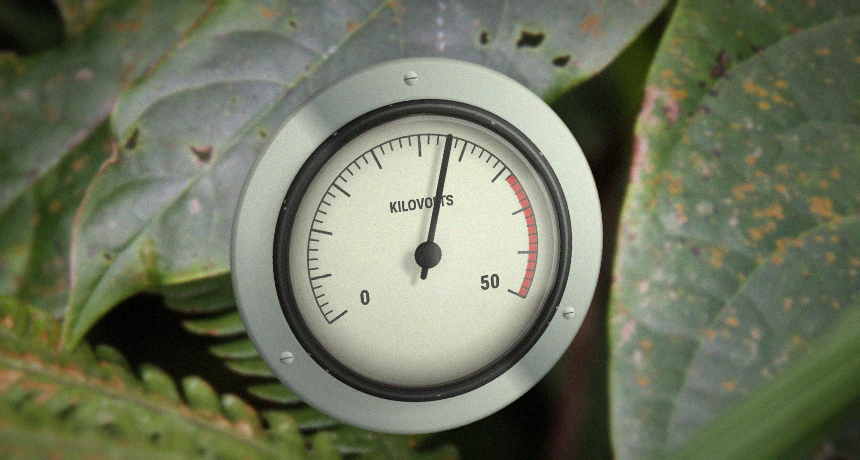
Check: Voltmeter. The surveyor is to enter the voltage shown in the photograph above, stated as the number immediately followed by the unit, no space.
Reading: 28kV
